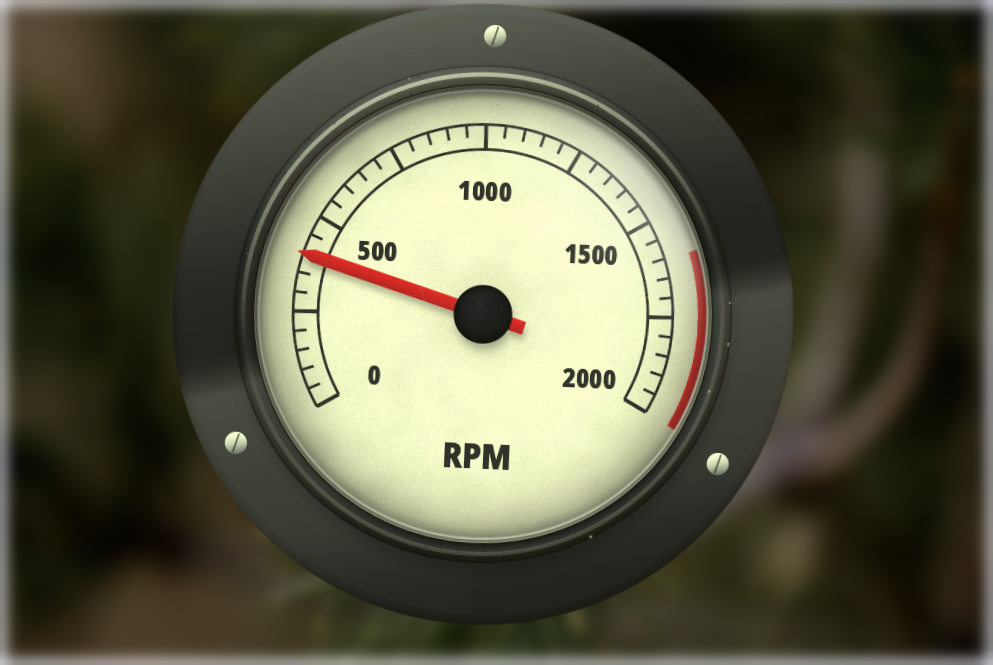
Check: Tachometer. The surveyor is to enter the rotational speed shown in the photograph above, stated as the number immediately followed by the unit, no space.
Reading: 400rpm
